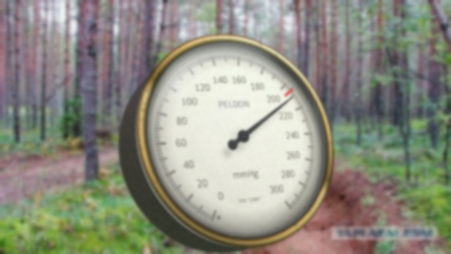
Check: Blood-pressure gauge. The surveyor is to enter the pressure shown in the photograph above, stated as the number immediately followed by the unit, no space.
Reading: 210mmHg
